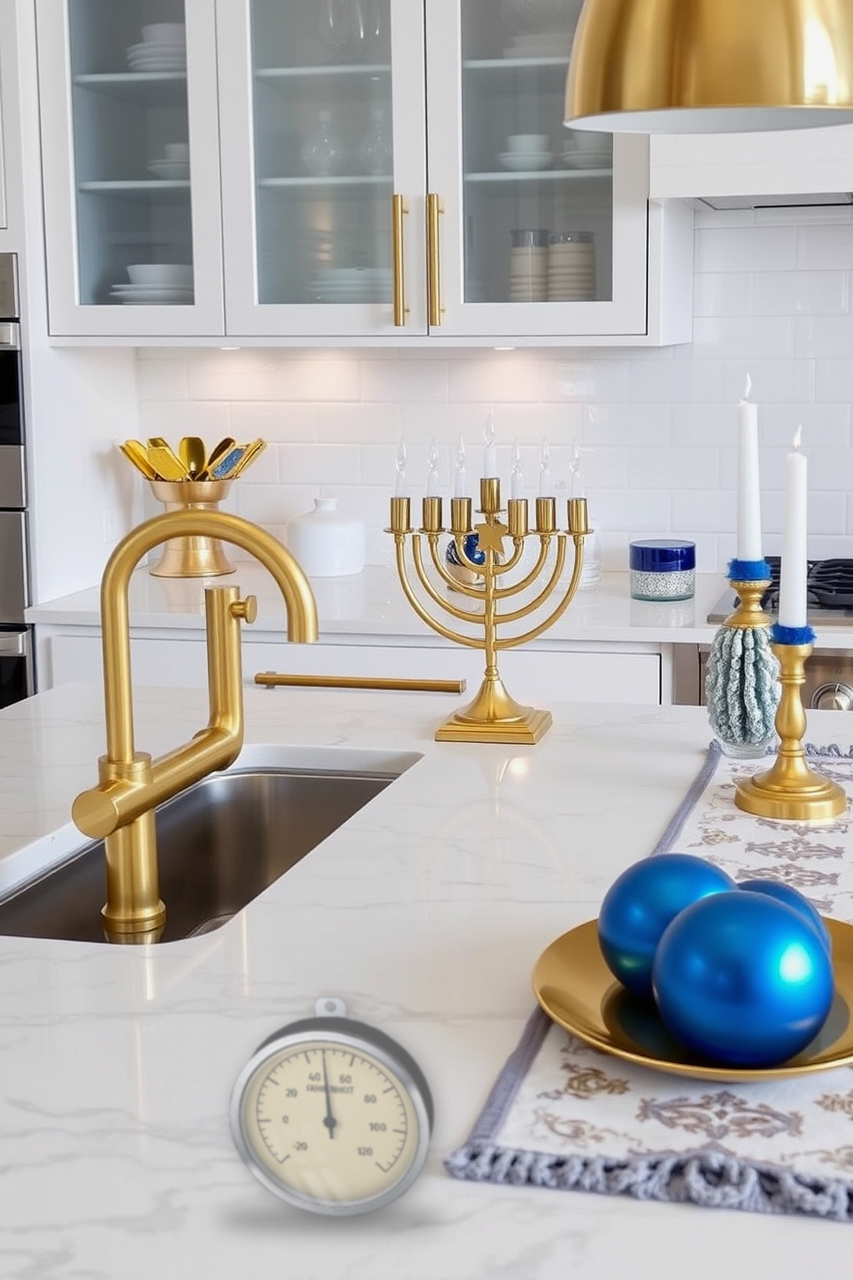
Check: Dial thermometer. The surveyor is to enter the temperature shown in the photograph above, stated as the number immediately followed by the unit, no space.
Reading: 48°F
